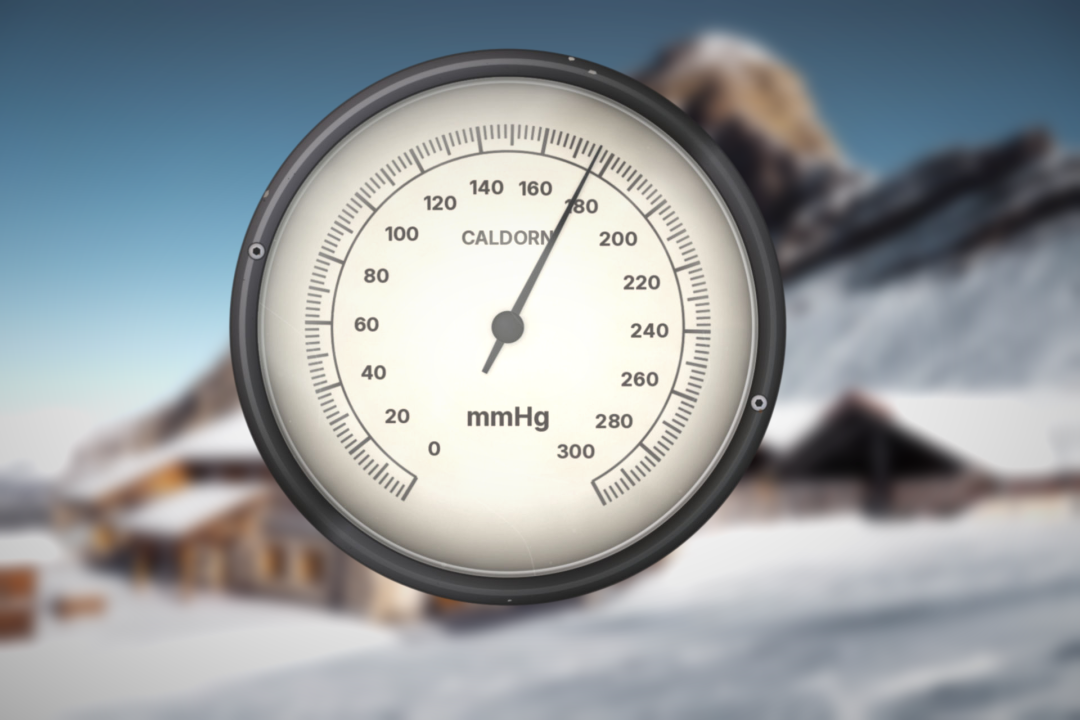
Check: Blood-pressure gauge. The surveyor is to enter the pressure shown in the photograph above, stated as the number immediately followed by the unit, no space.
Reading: 176mmHg
